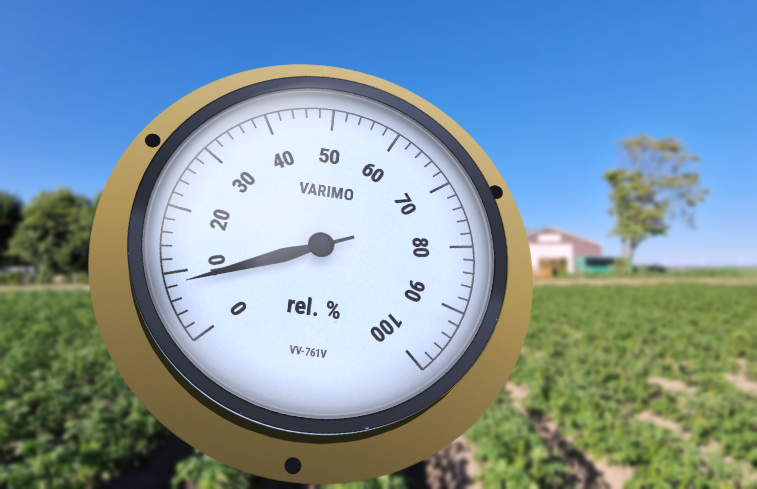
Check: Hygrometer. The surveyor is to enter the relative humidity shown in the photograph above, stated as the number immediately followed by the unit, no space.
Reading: 8%
